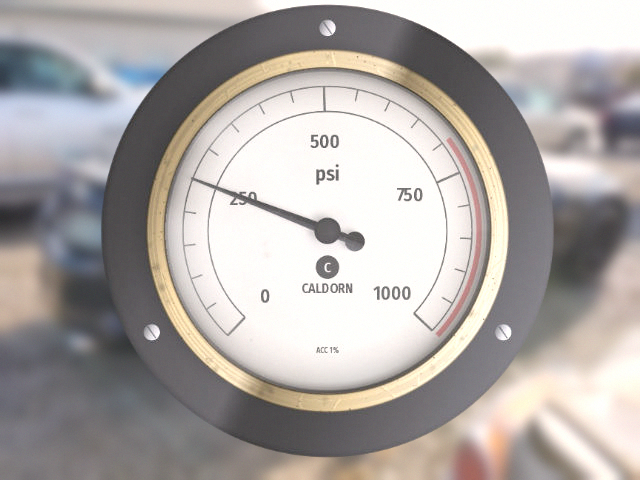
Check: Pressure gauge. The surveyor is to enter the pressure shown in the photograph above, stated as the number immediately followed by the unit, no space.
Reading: 250psi
